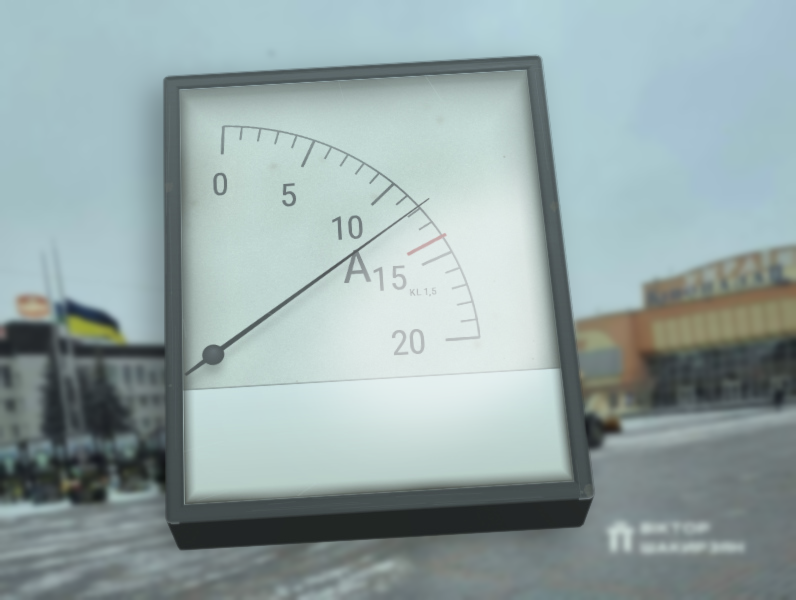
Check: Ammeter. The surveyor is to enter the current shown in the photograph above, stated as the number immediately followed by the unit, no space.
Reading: 12A
